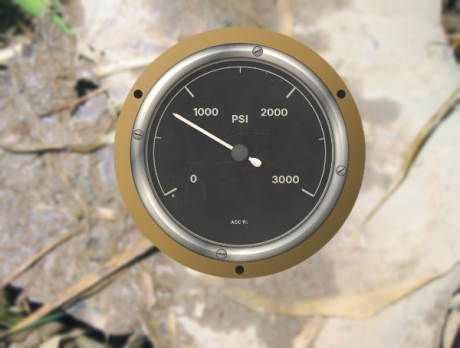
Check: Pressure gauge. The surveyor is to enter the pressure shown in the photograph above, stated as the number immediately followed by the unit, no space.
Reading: 750psi
